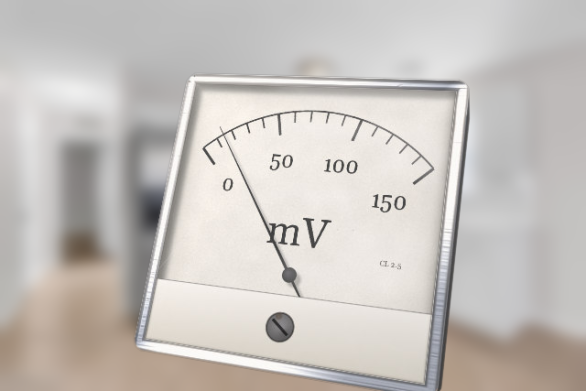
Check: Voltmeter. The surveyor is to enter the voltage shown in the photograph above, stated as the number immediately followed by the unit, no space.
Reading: 15mV
